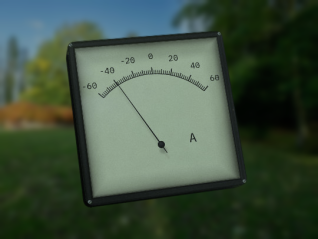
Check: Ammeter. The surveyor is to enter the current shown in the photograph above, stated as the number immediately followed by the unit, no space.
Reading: -40A
